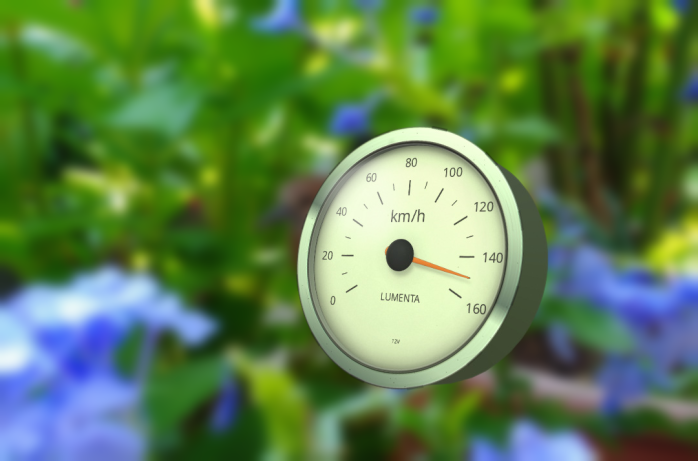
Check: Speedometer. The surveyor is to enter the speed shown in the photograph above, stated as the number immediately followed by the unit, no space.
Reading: 150km/h
